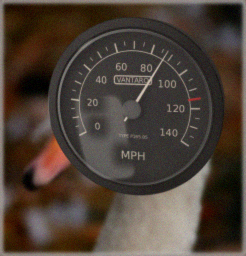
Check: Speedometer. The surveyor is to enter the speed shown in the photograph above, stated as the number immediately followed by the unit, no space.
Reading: 87.5mph
